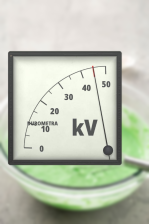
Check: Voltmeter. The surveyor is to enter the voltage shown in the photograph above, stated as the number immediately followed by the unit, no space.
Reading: 45kV
